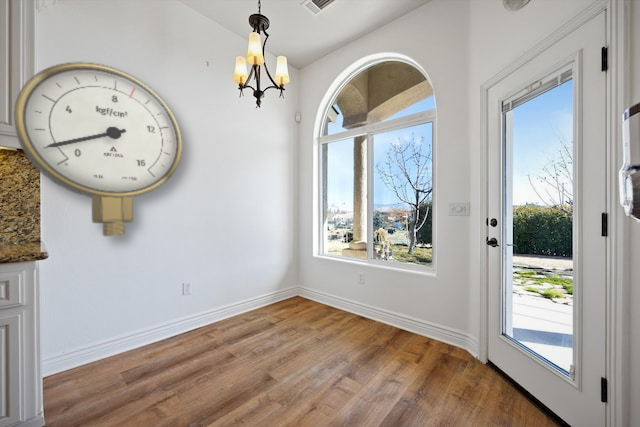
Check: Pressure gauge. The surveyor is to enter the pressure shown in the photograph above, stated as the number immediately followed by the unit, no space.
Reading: 1kg/cm²
